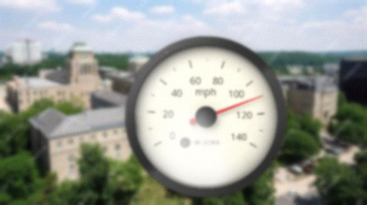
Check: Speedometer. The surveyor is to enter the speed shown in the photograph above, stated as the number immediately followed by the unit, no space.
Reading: 110mph
